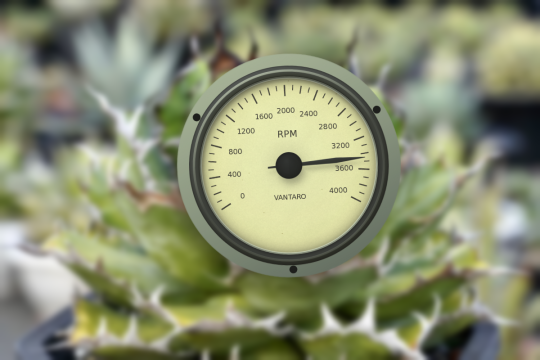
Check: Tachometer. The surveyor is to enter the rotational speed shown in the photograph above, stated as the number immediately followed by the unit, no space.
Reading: 3450rpm
